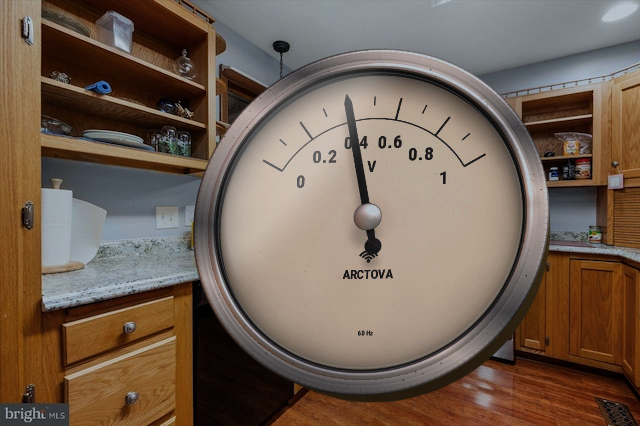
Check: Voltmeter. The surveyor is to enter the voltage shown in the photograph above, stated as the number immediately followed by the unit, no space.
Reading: 0.4V
